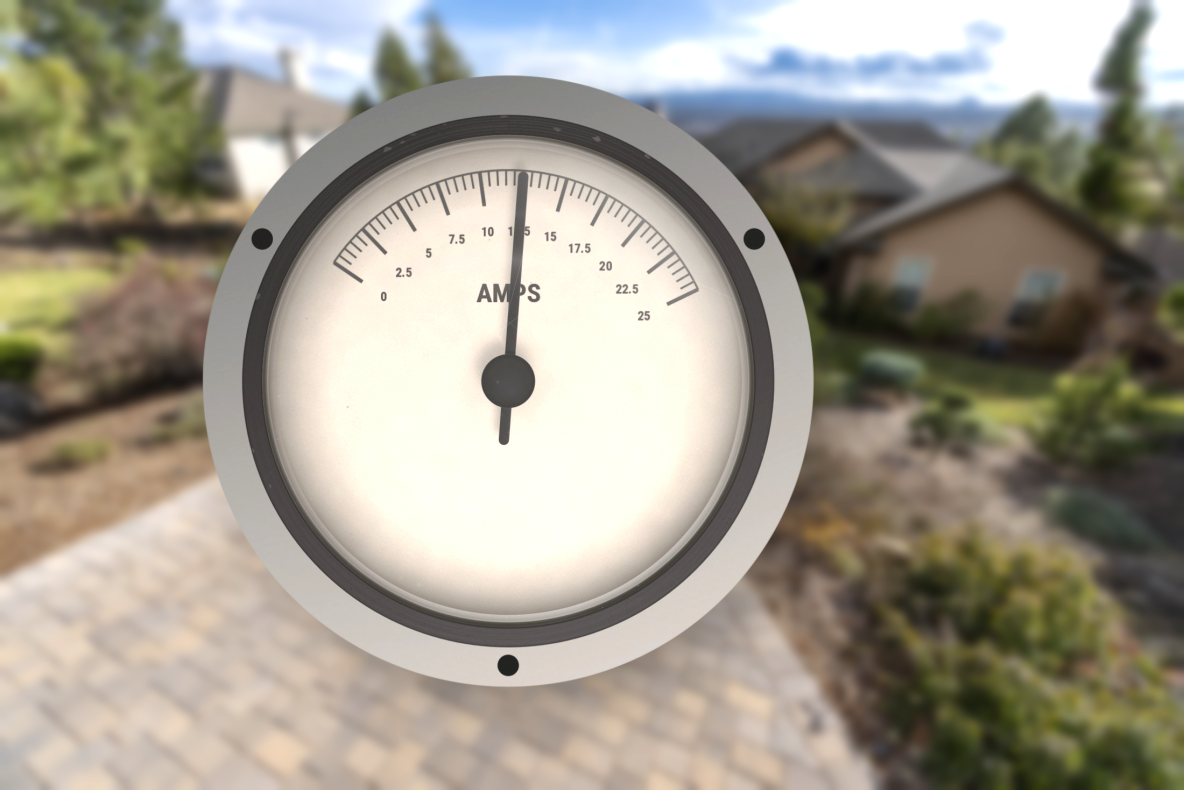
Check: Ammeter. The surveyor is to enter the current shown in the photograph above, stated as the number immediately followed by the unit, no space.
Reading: 12.5A
